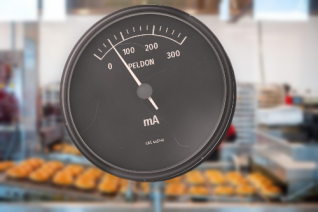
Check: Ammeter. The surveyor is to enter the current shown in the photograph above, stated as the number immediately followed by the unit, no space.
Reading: 60mA
